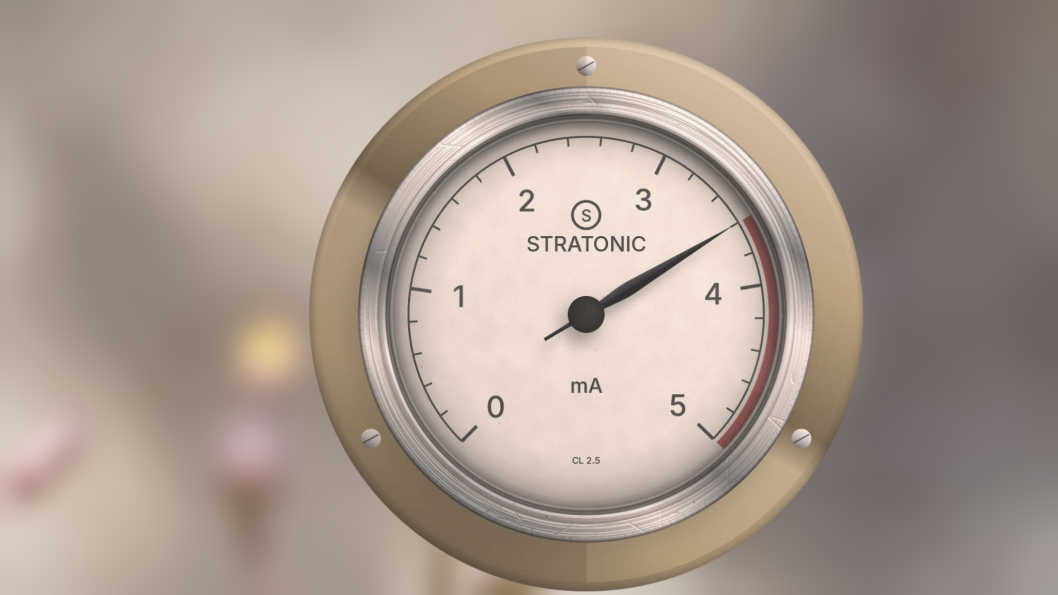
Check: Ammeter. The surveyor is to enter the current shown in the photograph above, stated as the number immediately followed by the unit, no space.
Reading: 3.6mA
